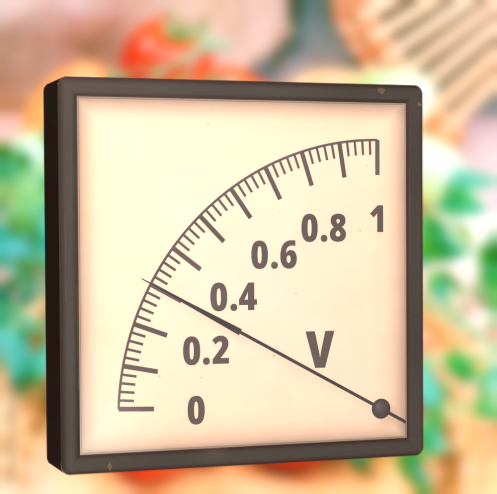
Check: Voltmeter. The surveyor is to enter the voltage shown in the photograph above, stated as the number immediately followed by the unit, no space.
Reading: 0.3V
